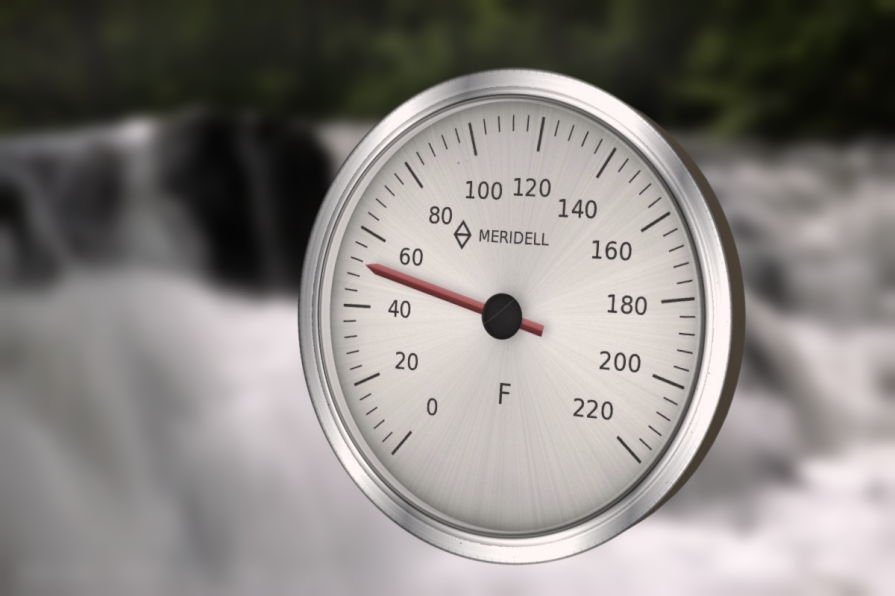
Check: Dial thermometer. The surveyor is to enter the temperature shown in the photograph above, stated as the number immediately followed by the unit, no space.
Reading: 52°F
